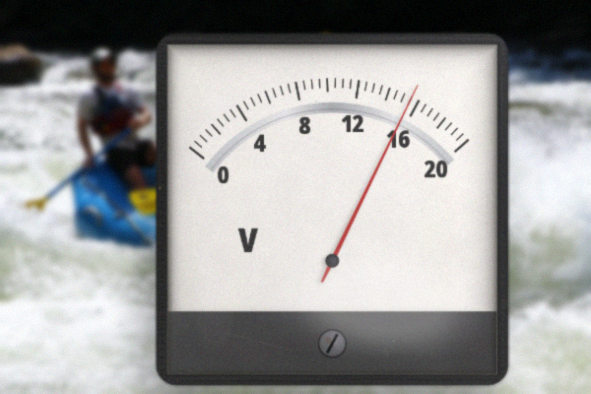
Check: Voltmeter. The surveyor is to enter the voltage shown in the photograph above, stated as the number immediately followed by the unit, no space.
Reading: 15.5V
